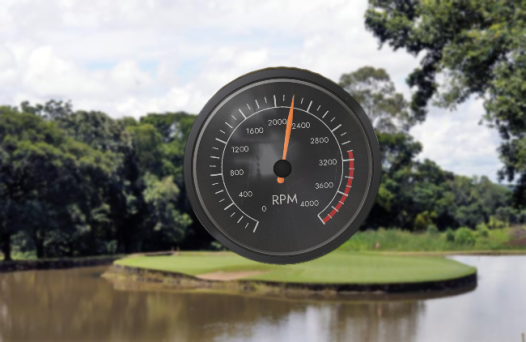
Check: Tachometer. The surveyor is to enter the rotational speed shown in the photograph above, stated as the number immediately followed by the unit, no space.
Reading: 2200rpm
